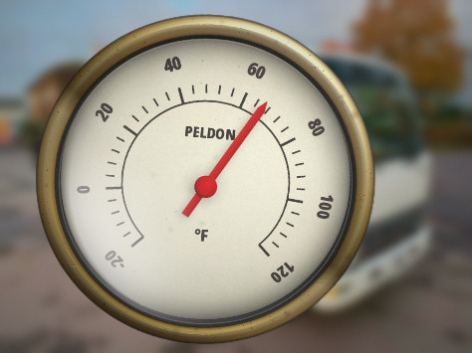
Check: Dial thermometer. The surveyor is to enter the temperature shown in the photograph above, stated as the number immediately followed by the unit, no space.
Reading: 66°F
